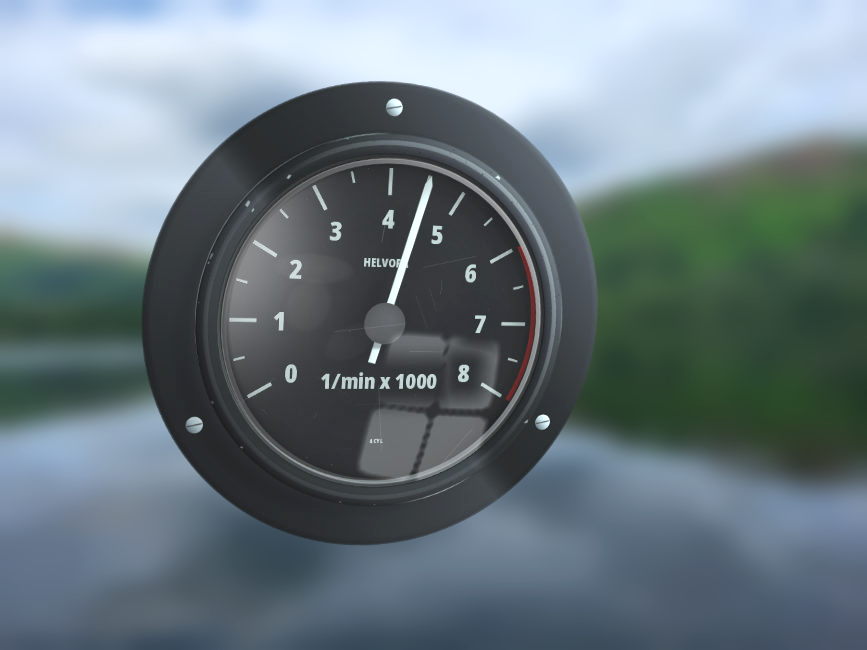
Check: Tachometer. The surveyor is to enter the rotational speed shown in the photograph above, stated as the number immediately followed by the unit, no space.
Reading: 4500rpm
